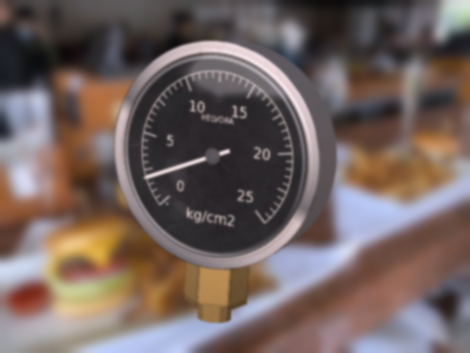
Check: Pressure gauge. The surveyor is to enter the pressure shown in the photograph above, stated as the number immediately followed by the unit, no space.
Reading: 2kg/cm²
